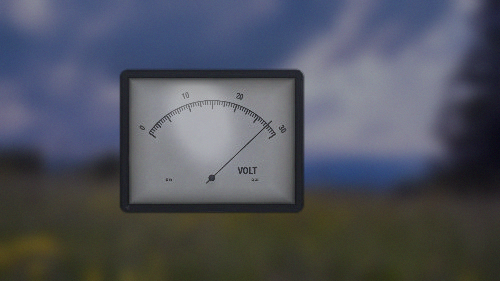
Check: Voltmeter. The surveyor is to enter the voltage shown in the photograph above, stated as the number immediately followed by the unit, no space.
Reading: 27.5V
